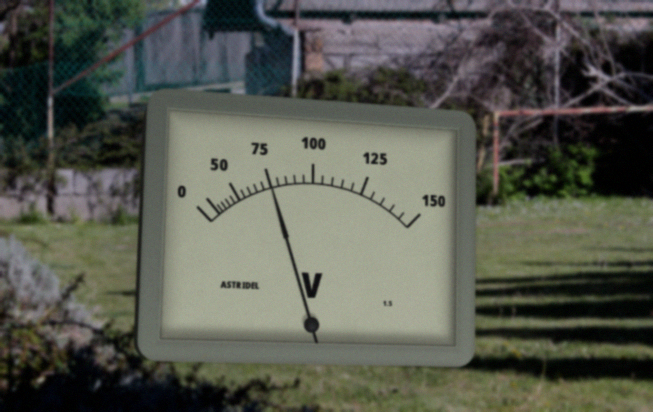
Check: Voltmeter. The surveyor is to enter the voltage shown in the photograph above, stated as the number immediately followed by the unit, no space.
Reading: 75V
